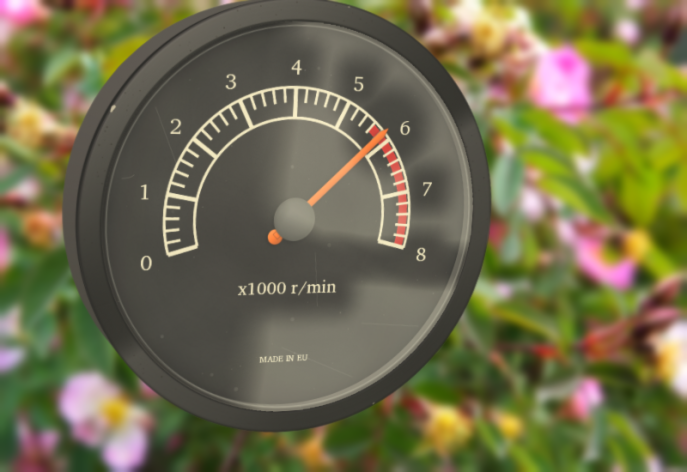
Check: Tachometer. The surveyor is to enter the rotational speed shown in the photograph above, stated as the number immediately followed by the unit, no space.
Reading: 5800rpm
